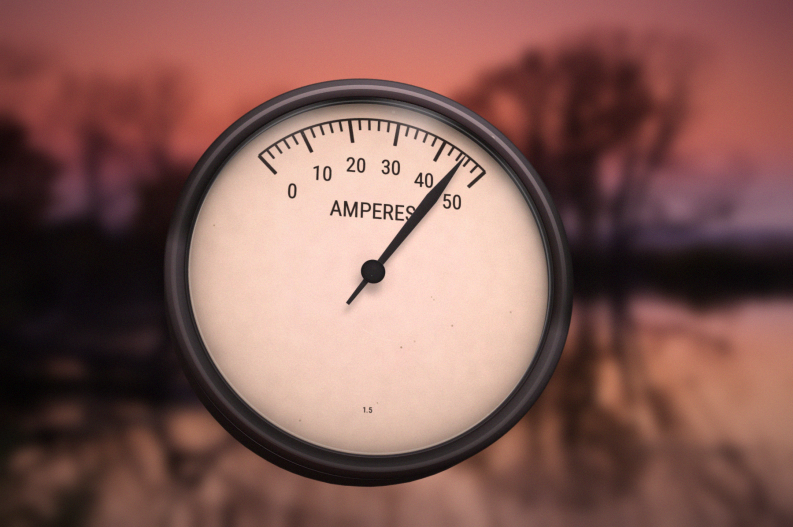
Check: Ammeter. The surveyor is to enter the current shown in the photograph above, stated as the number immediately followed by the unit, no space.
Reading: 45A
